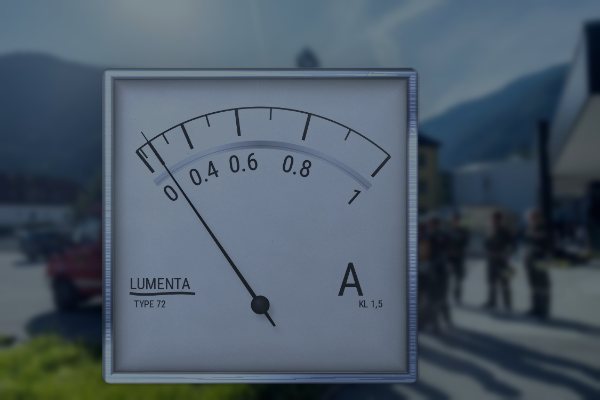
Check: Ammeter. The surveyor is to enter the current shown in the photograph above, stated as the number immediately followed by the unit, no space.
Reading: 0.2A
